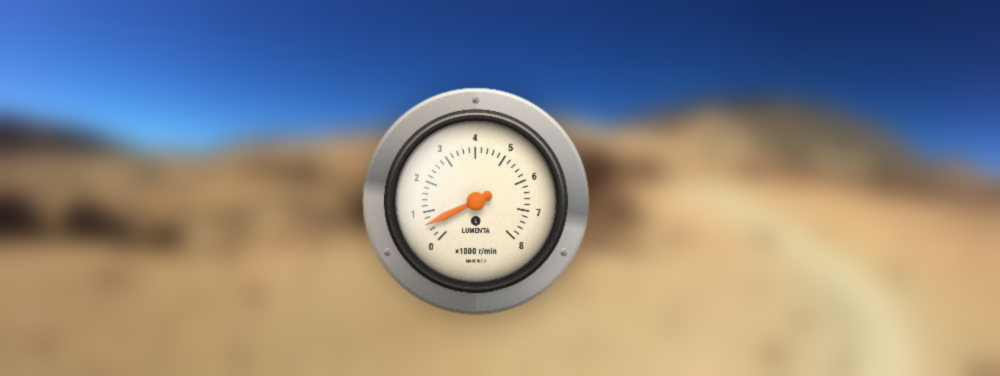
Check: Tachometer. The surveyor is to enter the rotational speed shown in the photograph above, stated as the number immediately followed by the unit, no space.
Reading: 600rpm
